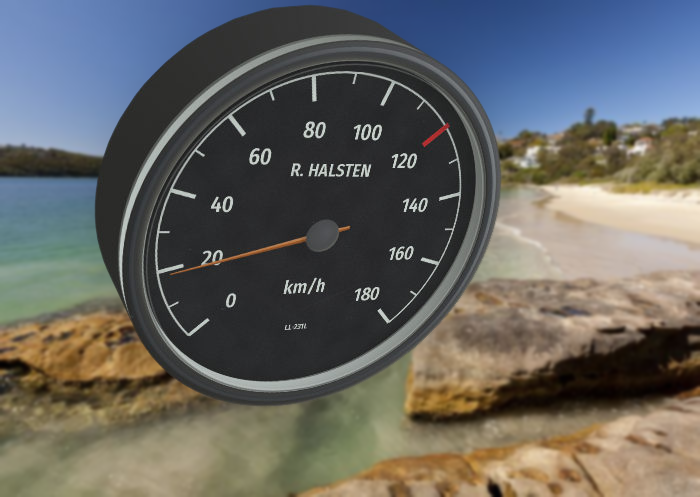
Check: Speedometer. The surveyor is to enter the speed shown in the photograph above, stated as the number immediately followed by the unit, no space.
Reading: 20km/h
